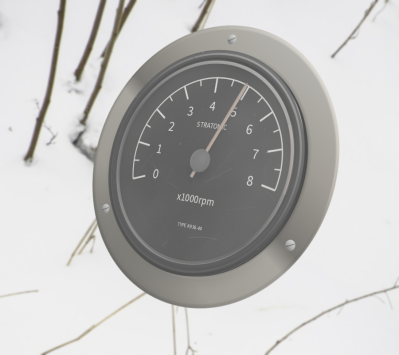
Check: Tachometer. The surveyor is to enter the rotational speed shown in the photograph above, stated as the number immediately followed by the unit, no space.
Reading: 5000rpm
